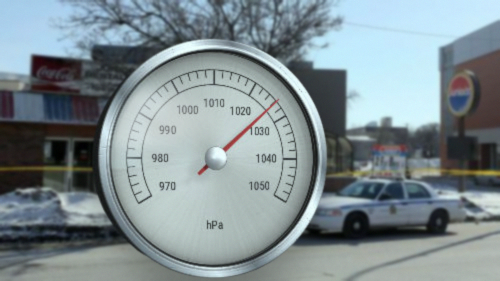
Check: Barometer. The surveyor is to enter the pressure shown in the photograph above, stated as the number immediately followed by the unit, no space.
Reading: 1026hPa
